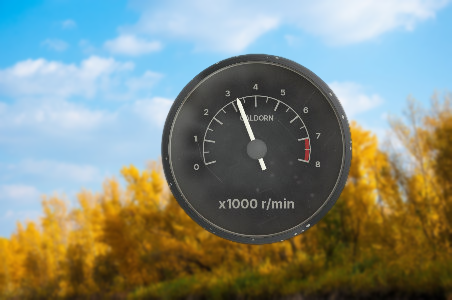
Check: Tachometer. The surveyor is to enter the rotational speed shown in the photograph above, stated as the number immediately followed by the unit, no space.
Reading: 3250rpm
